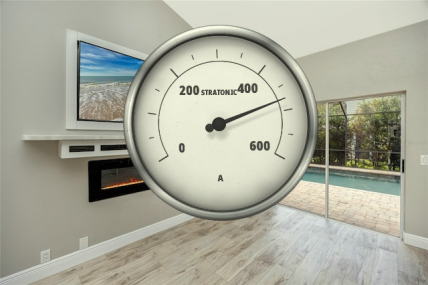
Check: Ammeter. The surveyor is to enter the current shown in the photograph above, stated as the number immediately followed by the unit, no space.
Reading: 475A
